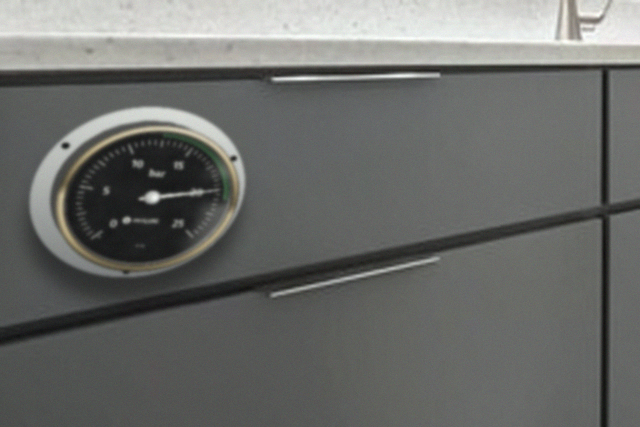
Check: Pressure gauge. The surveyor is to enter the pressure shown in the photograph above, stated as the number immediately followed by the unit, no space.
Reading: 20bar
